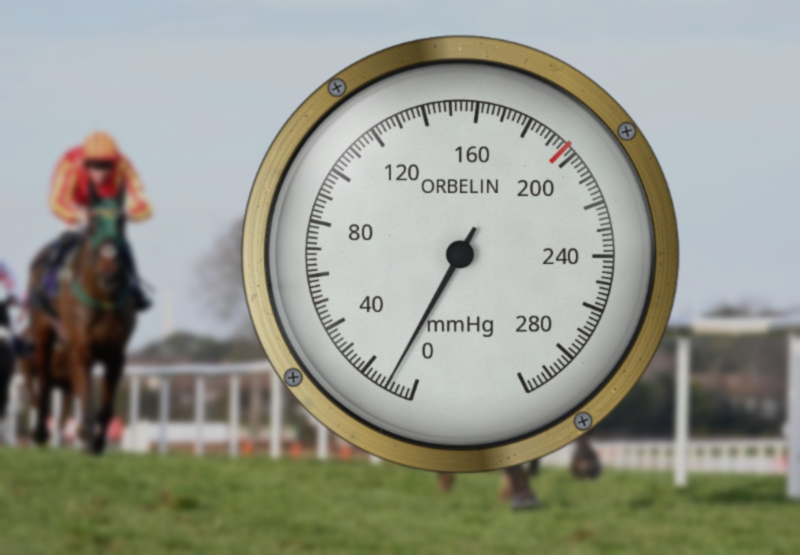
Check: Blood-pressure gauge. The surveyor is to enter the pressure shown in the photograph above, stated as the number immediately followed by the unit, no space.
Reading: 10mmHg
